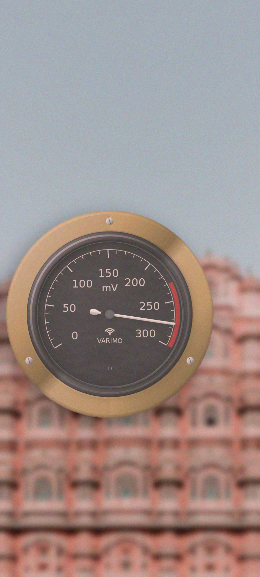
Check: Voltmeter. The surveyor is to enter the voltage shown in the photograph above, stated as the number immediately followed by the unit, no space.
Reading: 275mV
